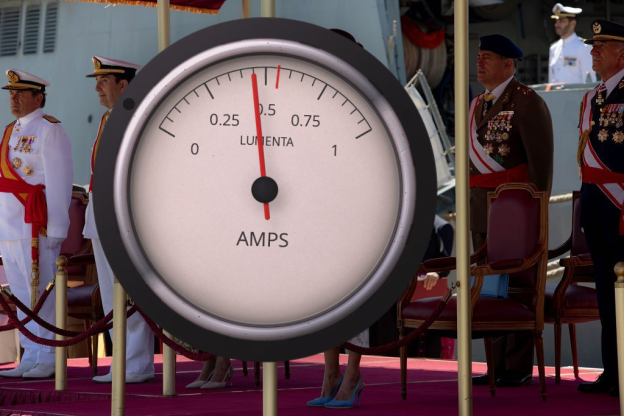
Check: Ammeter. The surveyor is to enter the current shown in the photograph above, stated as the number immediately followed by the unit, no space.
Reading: 0.45A
